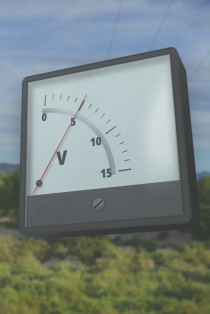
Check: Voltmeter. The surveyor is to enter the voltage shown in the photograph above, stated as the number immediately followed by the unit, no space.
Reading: 5V
